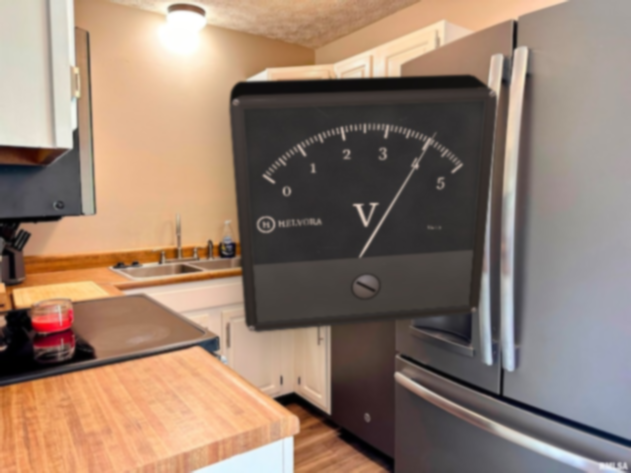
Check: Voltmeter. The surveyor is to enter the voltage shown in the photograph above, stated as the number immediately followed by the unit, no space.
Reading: 4V
